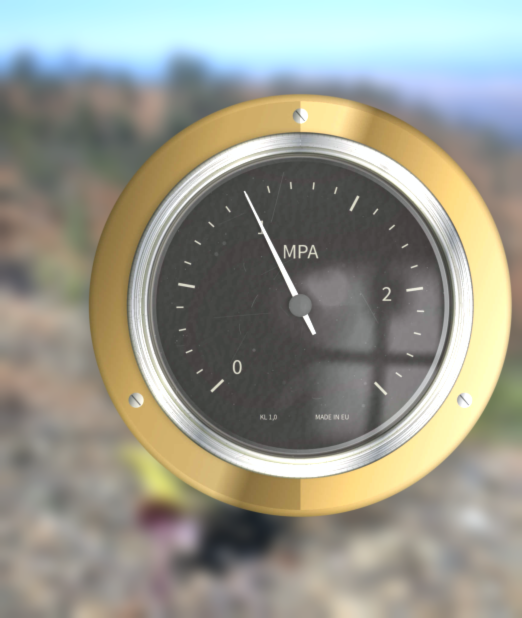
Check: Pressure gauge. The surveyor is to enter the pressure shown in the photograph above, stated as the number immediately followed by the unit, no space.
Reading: 1MPa
